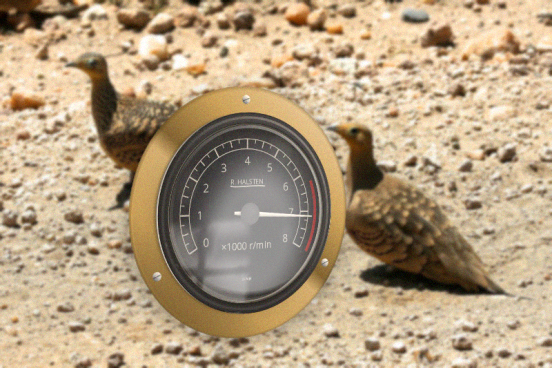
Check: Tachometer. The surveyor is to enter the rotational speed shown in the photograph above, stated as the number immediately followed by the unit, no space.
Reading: 7125rpm
